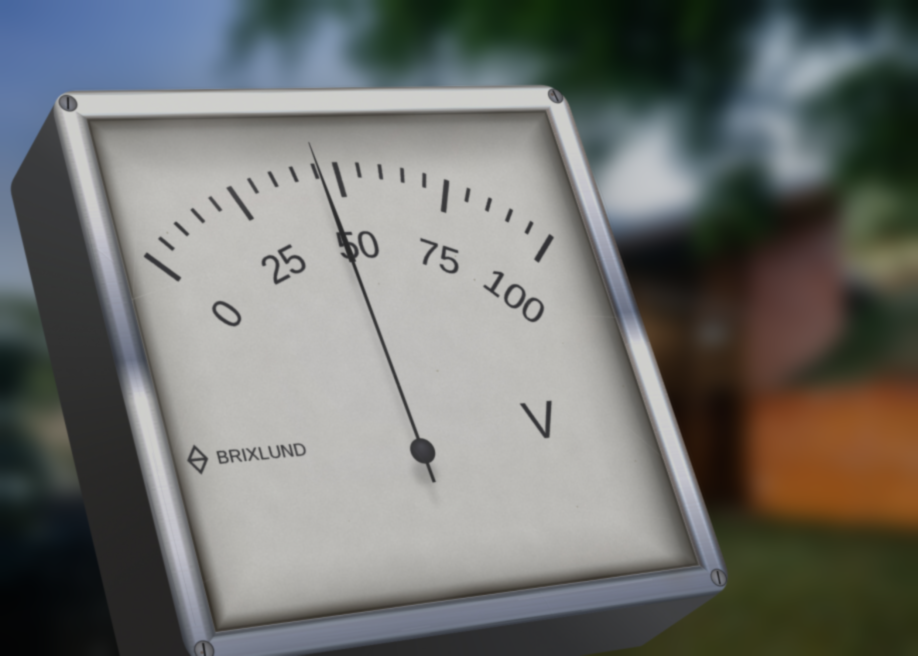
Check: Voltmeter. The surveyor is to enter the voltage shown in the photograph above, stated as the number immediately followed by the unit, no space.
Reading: 45V
